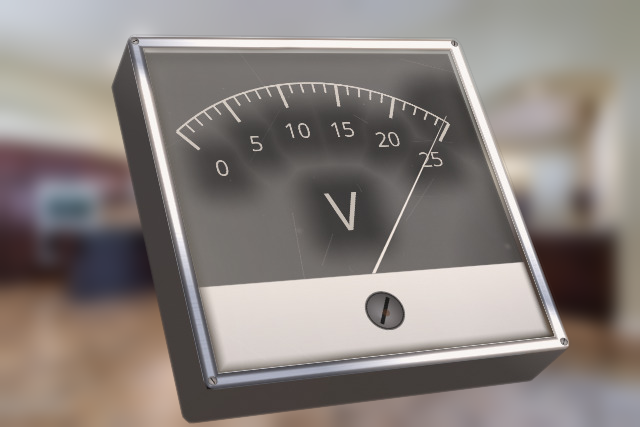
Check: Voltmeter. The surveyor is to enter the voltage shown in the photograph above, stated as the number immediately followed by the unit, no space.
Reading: 24.5V
